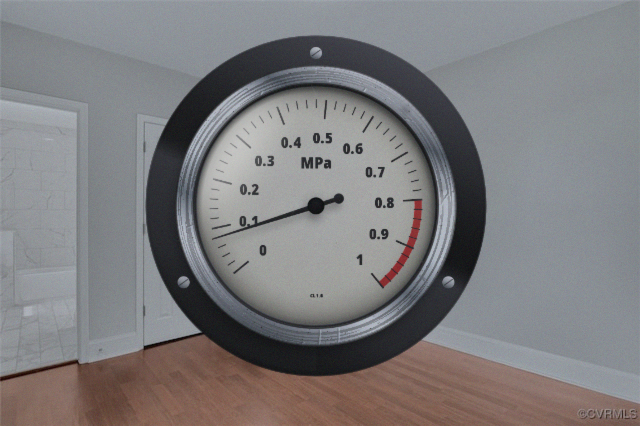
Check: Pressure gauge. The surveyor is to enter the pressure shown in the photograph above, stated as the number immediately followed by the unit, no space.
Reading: 0.08MPa
